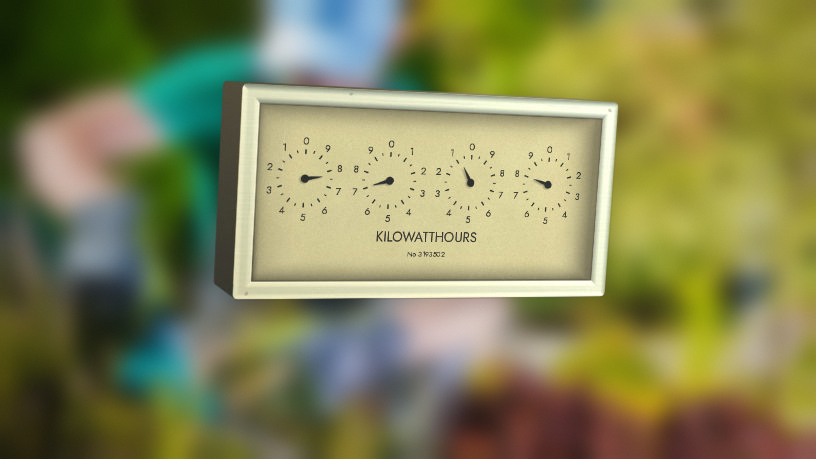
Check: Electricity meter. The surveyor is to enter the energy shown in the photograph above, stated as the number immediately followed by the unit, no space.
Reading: 7708kWh
